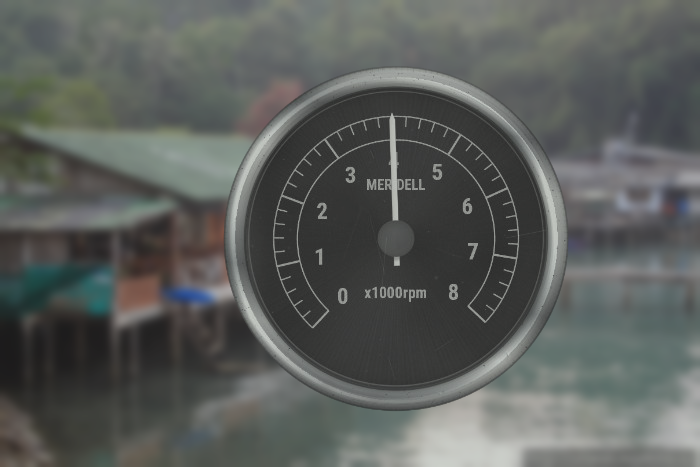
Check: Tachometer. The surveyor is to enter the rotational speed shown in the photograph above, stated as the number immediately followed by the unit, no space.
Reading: 4000rpm
